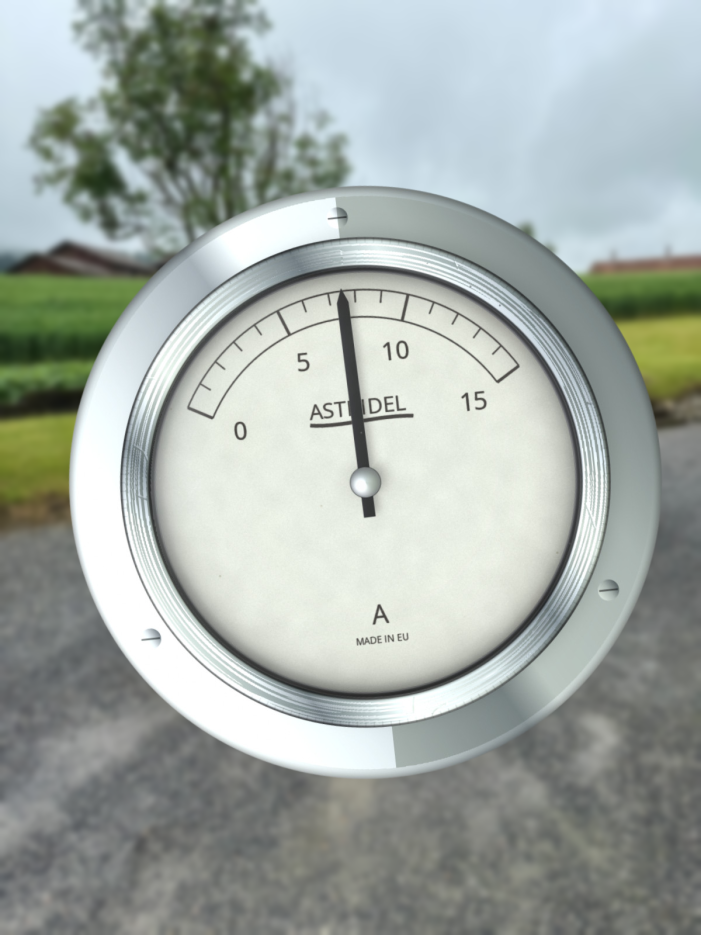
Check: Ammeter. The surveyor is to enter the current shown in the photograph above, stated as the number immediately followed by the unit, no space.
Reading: 7.5A
